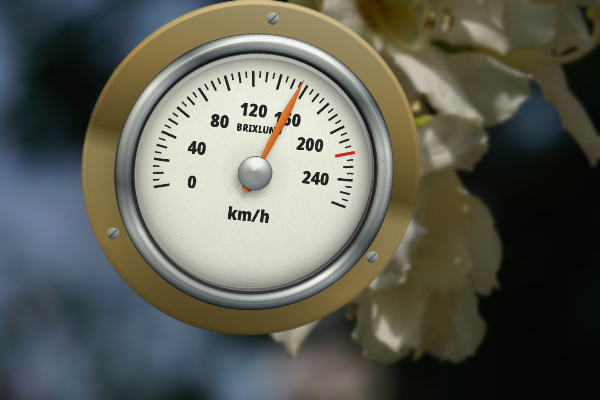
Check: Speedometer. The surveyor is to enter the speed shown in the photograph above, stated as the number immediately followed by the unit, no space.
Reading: 155km/h
